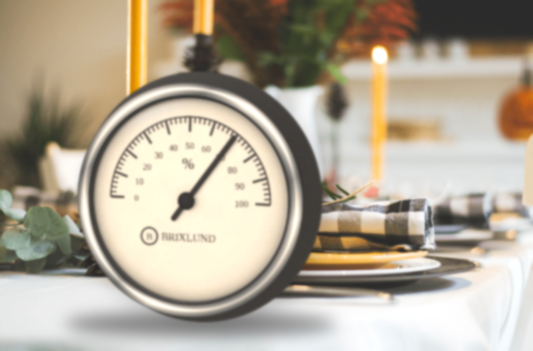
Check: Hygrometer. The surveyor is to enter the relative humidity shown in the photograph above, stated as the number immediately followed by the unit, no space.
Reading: 70%
